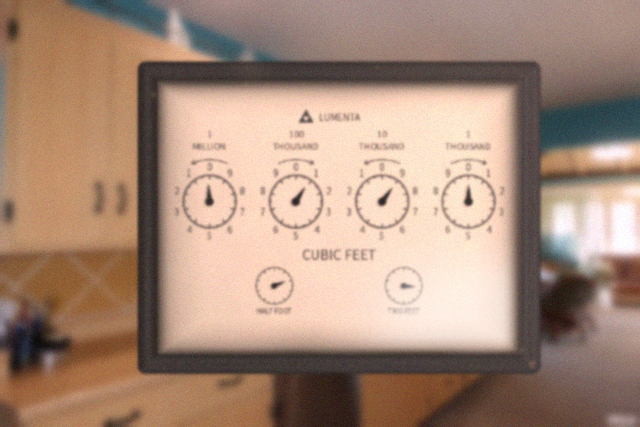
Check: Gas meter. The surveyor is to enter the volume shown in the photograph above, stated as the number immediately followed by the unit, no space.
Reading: 9000ft³
